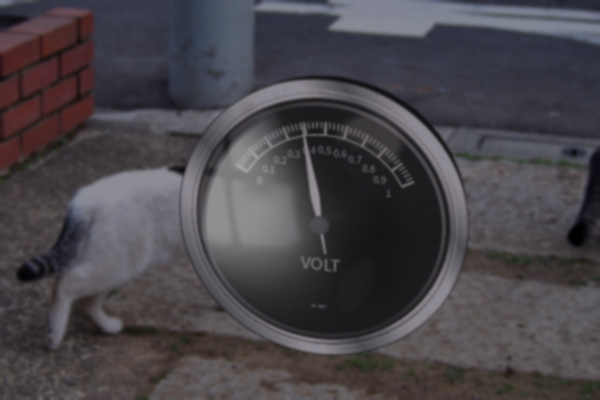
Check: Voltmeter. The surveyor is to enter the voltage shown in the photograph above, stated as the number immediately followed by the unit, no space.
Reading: 0.4V
